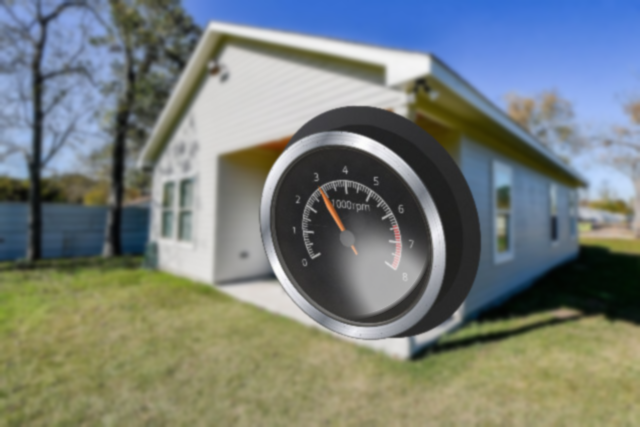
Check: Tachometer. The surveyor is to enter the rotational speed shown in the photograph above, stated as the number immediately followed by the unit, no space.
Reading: 3000rpm
